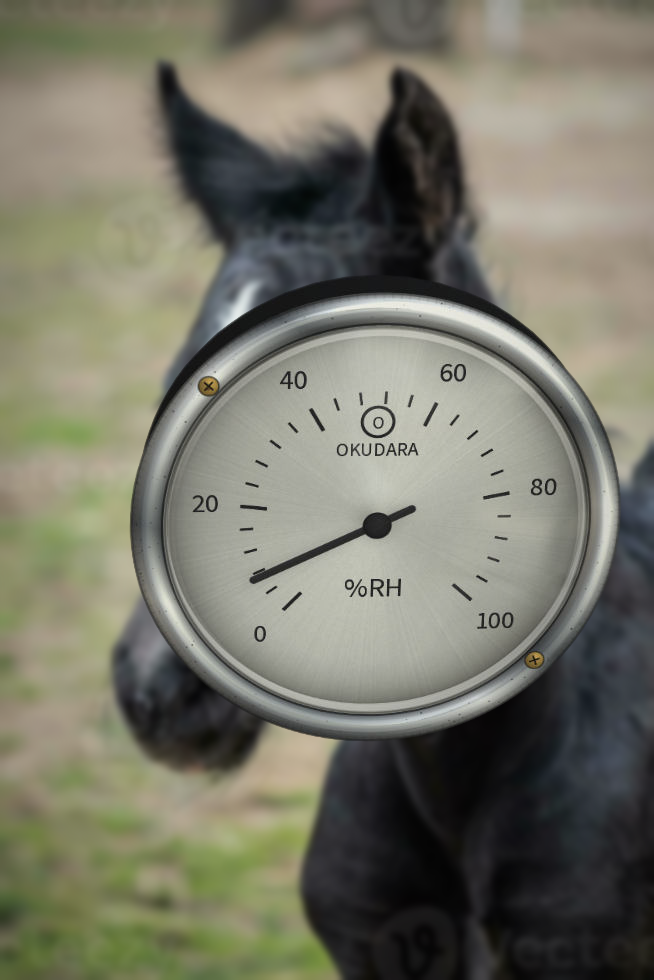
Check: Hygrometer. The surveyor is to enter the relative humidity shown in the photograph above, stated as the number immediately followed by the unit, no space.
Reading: 8%
